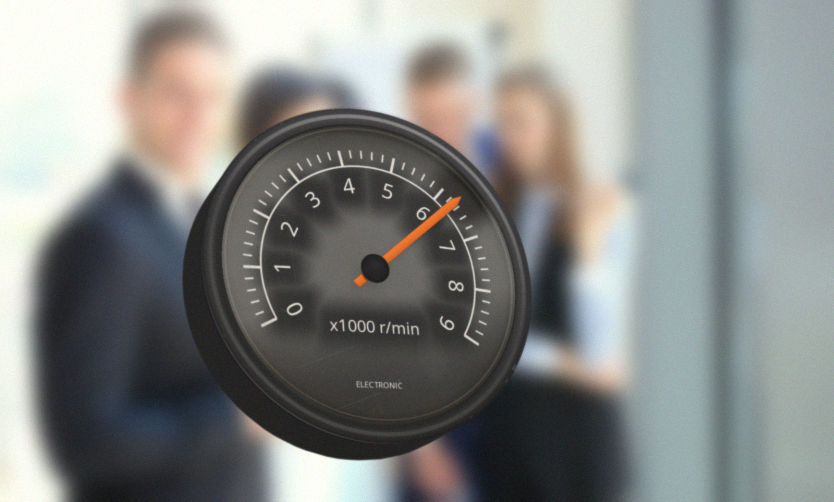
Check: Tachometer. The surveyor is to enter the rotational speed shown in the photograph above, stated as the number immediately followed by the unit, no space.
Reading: 6300rpm
